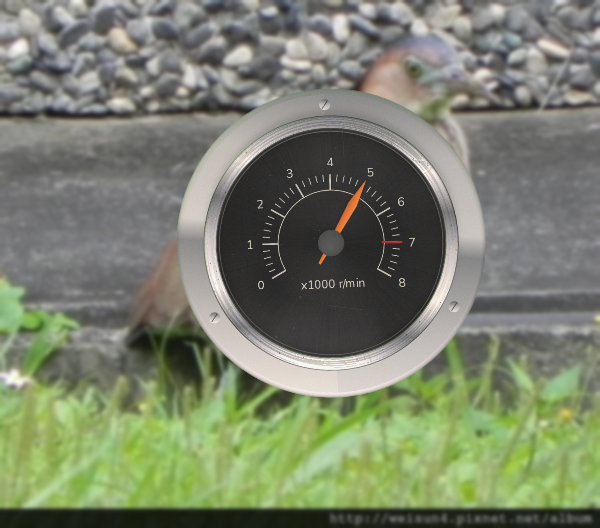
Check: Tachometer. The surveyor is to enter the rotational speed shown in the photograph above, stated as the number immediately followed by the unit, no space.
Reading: 5000rpm
